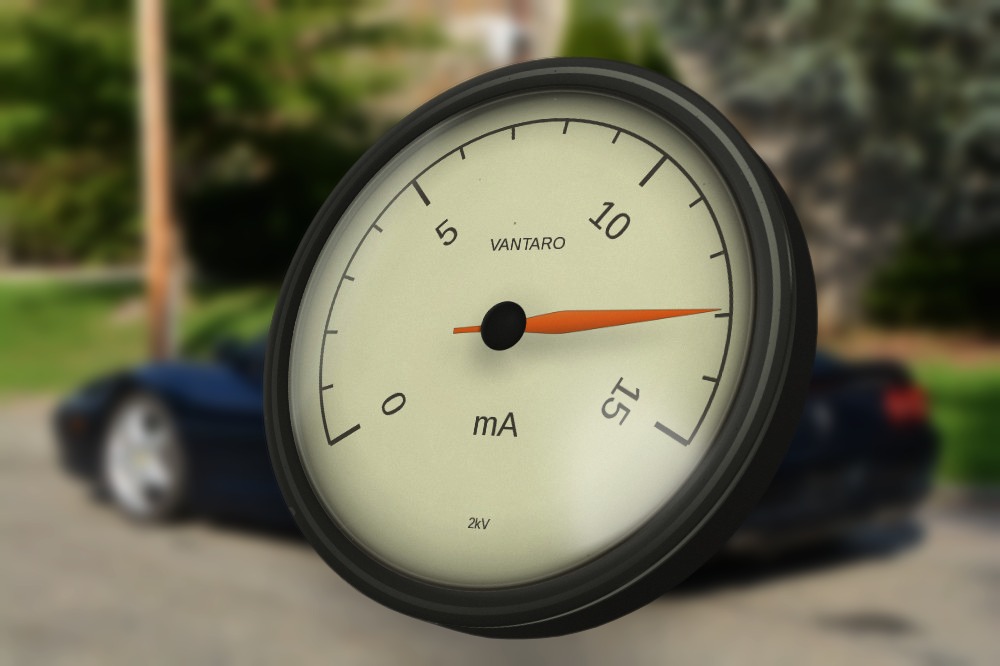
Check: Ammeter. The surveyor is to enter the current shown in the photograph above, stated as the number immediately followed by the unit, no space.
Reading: 13mA
